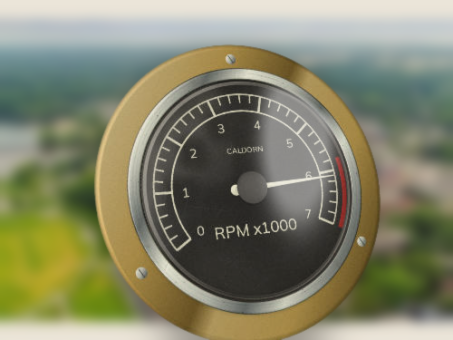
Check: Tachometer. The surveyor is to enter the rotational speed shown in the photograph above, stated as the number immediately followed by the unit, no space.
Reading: 6100rpm
